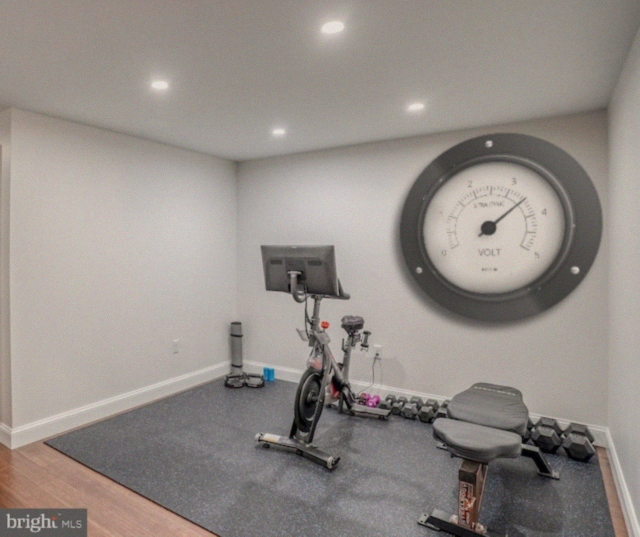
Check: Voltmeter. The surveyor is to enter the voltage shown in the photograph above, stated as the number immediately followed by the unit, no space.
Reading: 3.5V
